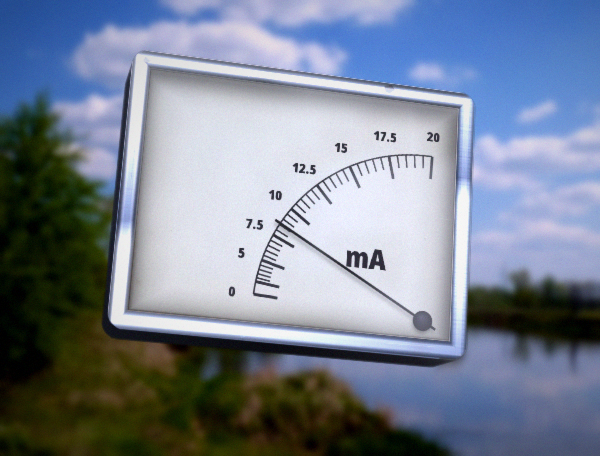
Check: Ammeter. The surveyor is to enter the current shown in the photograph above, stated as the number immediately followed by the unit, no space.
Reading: 8.5mA
